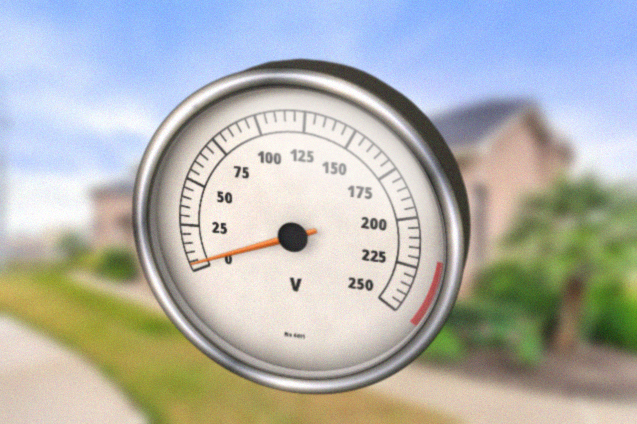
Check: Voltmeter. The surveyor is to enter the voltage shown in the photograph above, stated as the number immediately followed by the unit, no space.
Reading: 5V
